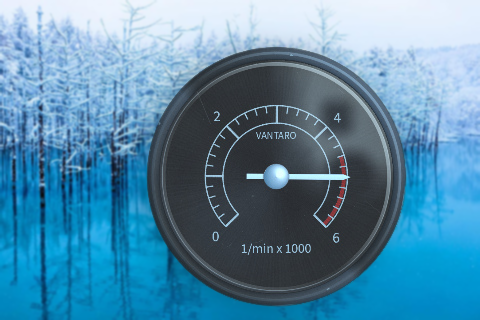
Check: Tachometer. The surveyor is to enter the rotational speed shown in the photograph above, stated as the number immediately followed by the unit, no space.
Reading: 5000rpm
